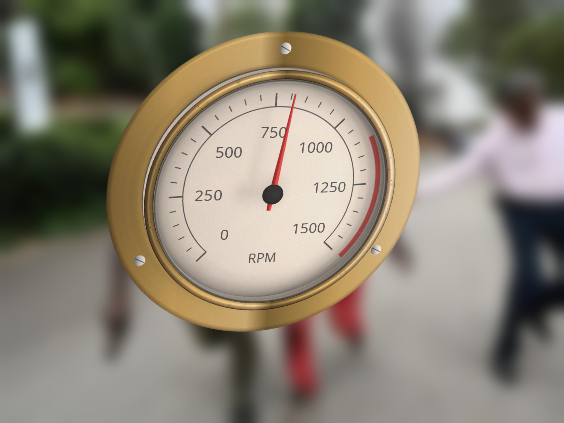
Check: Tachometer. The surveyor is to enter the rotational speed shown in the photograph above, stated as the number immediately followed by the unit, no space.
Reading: 800rpm
